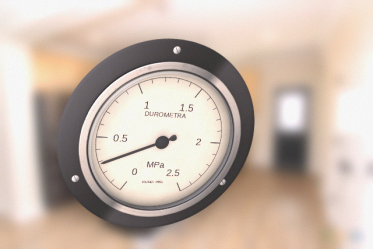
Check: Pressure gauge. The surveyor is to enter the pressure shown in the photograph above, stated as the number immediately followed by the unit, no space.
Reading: 0.3MPa
